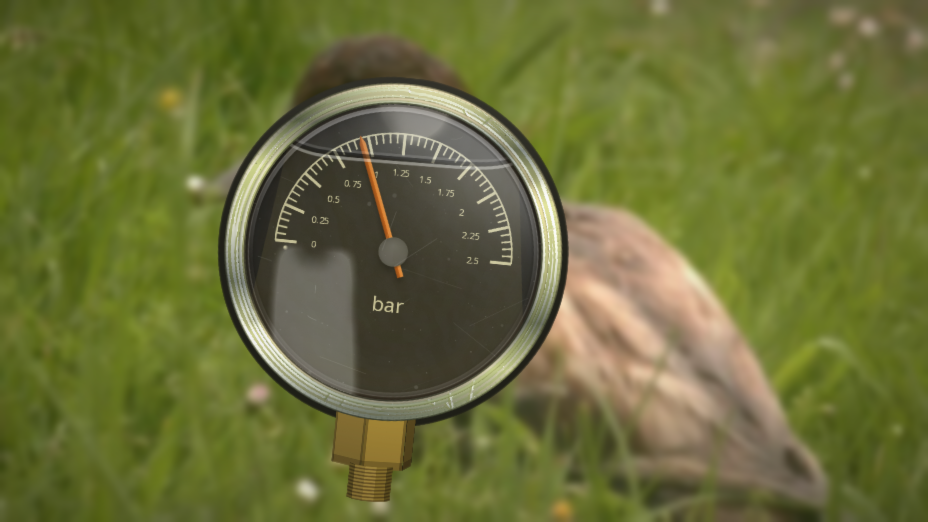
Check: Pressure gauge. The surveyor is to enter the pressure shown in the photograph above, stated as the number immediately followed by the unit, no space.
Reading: 0.95bar
